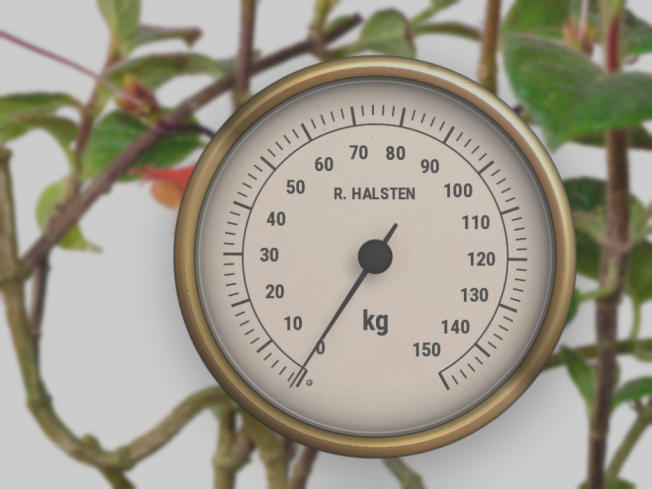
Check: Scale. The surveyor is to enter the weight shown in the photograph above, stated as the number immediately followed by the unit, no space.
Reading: 1kg
